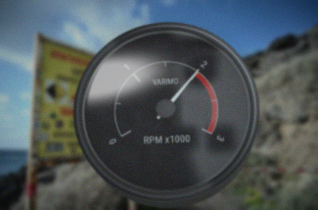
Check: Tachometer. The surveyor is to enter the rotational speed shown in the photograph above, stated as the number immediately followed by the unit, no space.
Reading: 2000rpm
